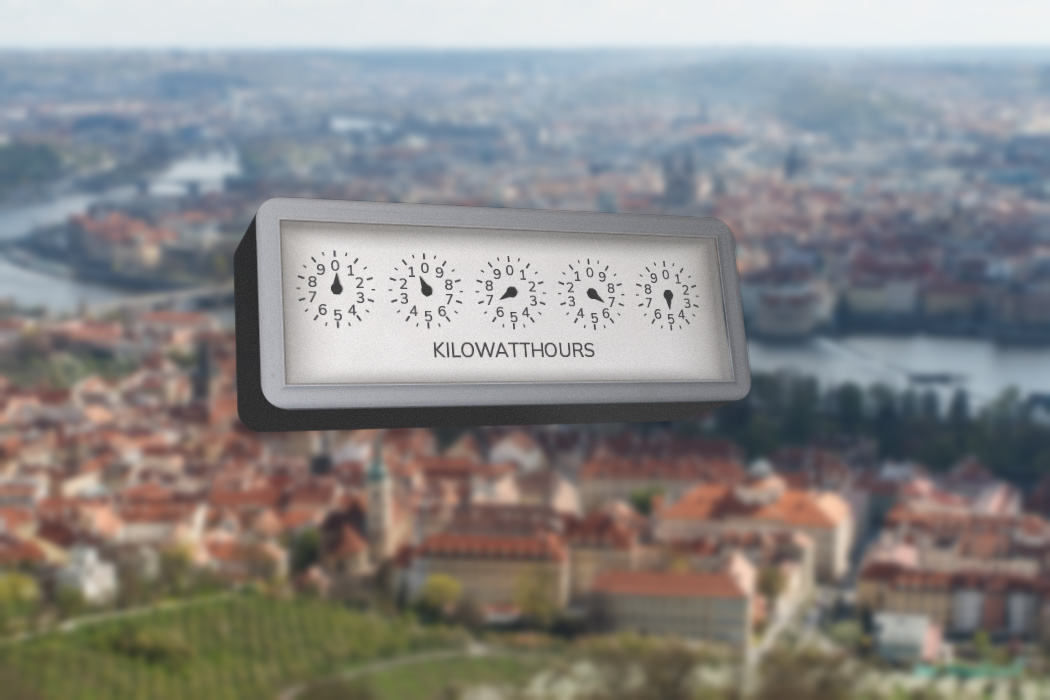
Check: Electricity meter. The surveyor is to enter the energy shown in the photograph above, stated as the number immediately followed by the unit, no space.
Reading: 665kWh
